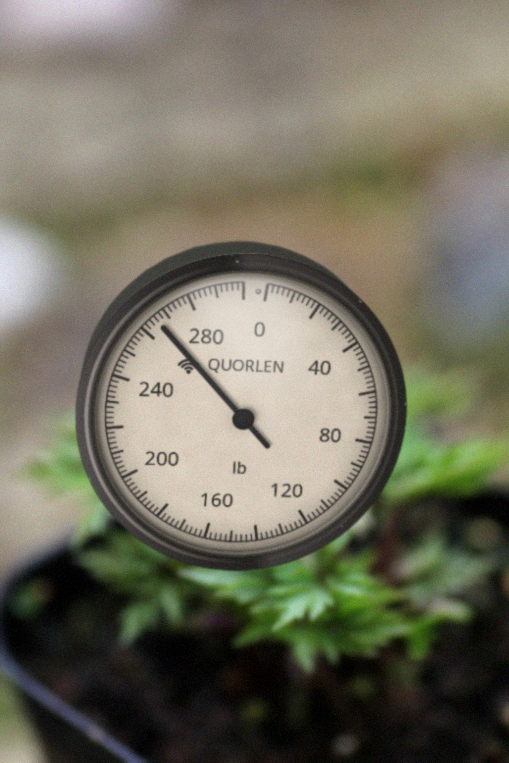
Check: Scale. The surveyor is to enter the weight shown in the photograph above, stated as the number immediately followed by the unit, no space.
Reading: 266lb
